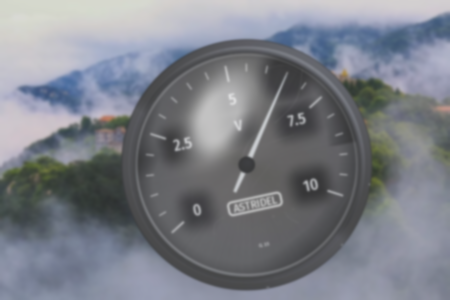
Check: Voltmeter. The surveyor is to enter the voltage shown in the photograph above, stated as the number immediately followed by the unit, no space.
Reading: 6.5V
